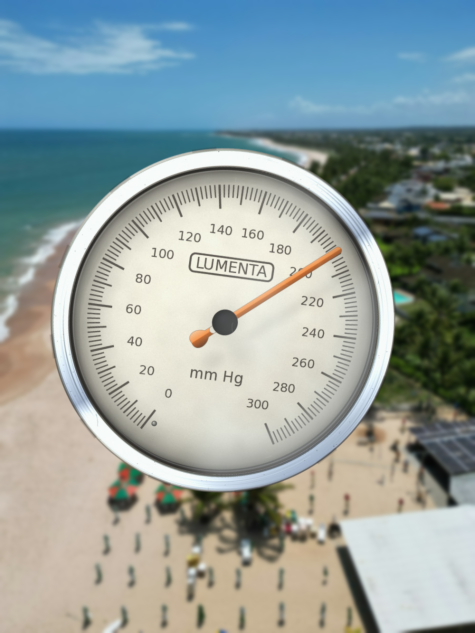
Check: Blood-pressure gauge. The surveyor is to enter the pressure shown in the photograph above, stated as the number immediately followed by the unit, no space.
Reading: 200mmHg
